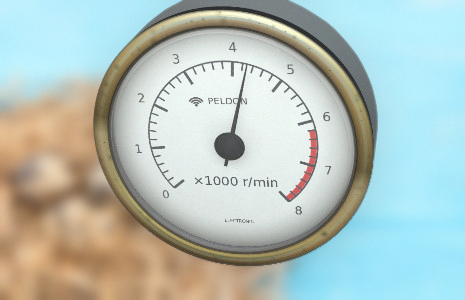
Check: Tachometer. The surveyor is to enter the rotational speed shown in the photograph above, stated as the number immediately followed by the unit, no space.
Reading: 4300rpm
